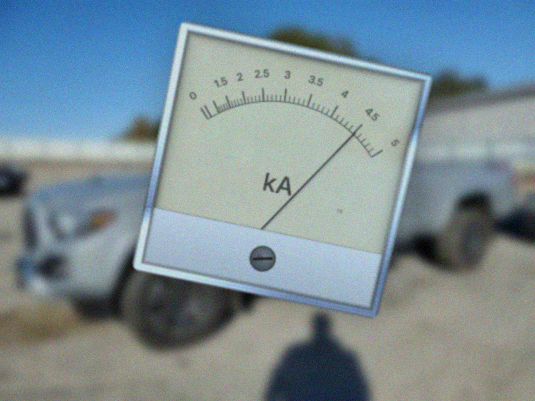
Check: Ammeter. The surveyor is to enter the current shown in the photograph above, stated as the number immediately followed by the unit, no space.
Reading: 4.5kA
